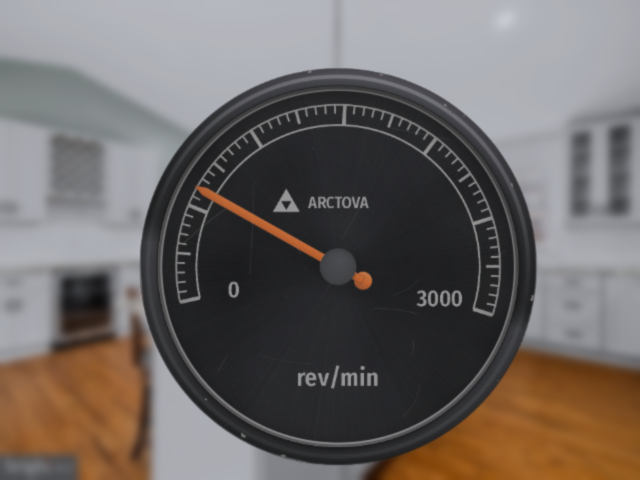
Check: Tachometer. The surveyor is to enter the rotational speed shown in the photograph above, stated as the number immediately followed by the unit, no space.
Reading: 600rpm
